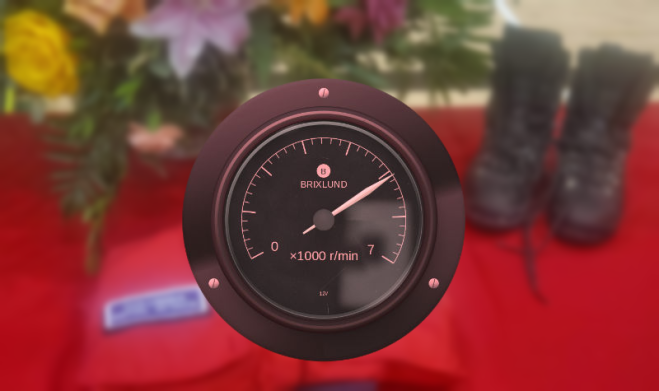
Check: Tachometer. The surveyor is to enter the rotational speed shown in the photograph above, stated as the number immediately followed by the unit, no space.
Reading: 5100rpm
